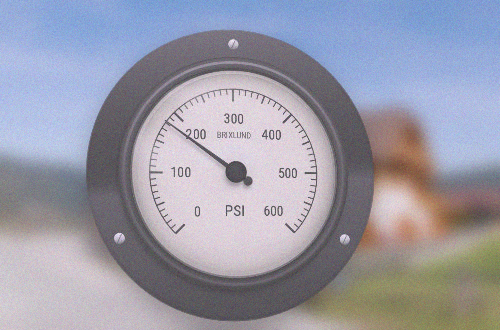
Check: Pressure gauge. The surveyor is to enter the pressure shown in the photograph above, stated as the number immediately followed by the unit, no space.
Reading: 180psi
